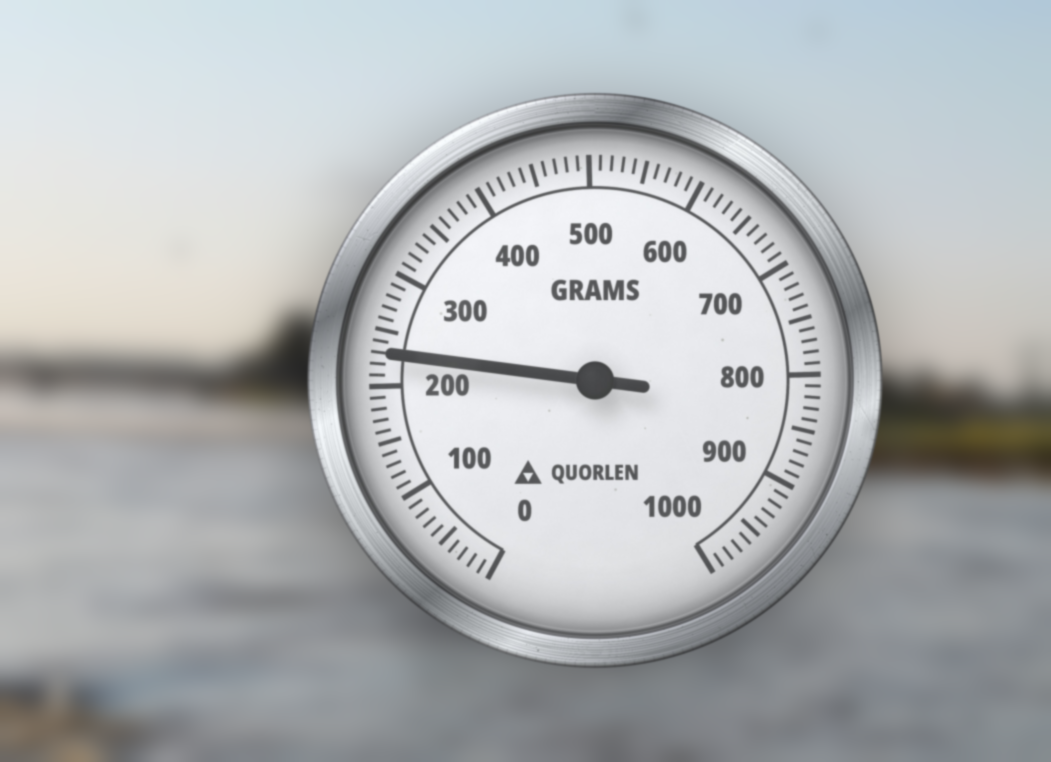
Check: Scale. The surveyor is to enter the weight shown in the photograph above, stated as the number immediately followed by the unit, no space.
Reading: 230g
